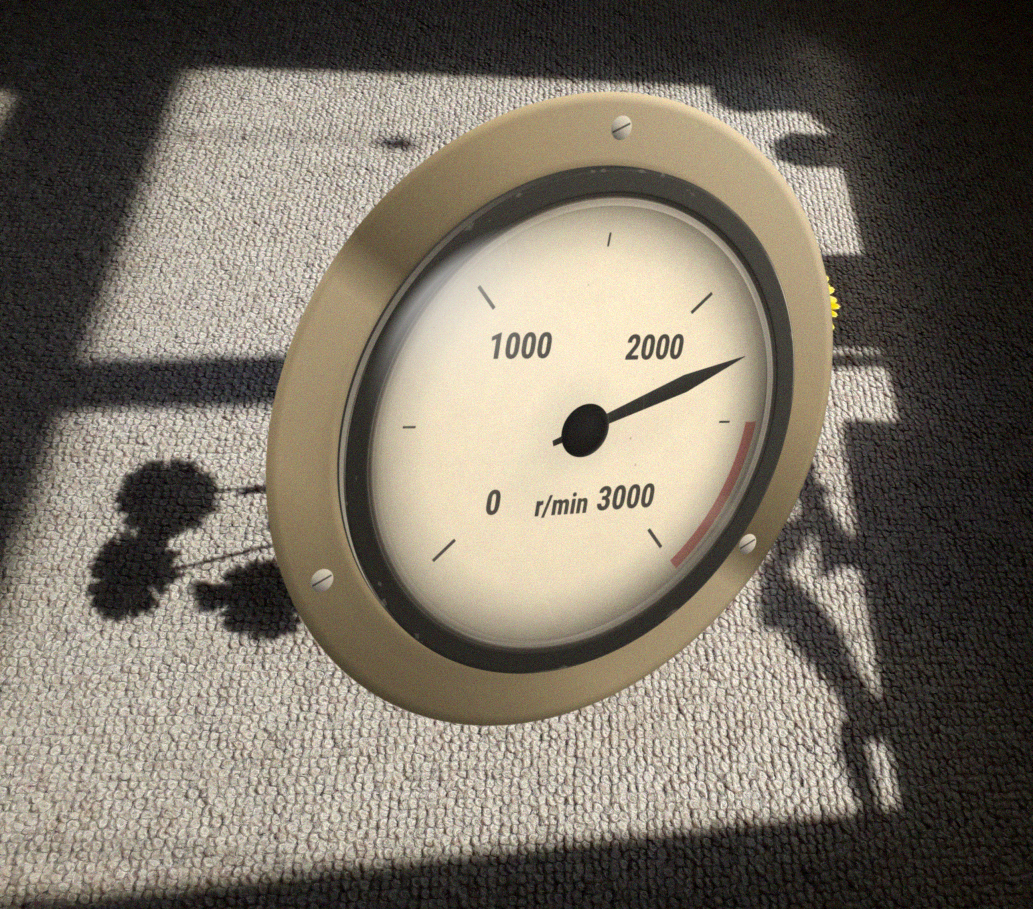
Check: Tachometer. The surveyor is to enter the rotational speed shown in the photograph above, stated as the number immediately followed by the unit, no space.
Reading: 2250rpm
